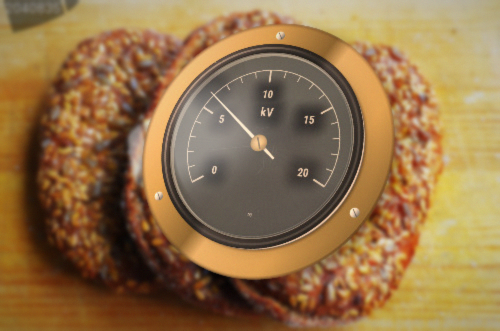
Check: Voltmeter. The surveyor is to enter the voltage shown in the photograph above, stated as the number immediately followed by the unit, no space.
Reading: 6kV
